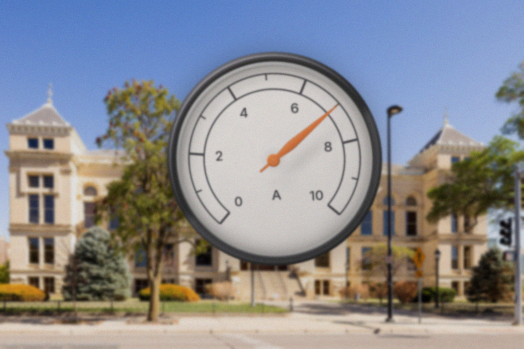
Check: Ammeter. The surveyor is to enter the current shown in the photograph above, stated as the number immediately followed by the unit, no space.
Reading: 7A
